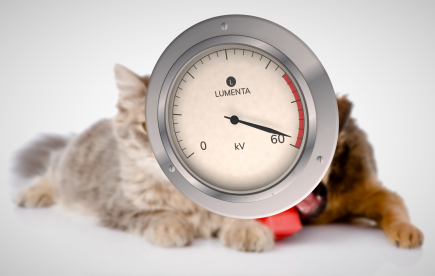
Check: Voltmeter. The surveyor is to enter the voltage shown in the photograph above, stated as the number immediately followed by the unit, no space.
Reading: 58kV
